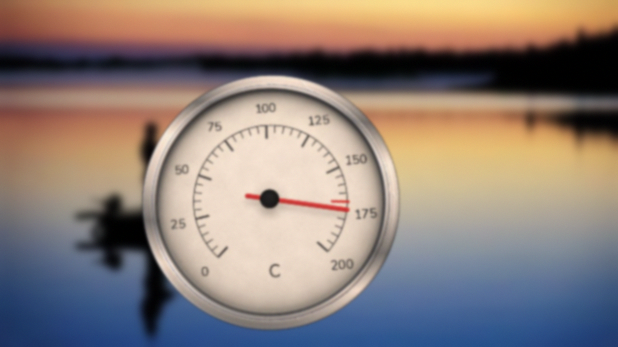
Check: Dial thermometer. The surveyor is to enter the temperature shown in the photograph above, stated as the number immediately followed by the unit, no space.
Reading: 175°C
